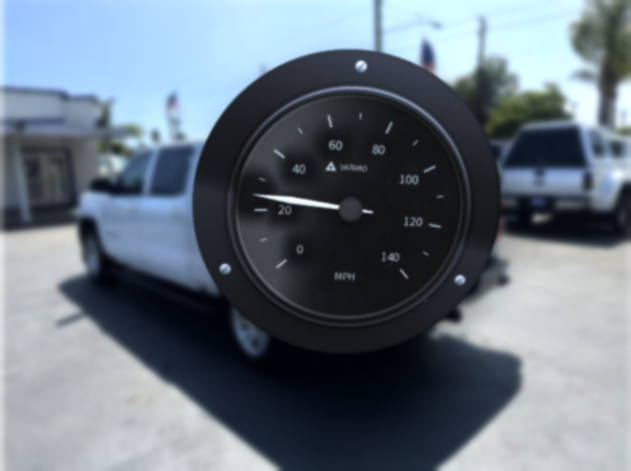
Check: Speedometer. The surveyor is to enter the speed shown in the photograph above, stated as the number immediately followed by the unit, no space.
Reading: 25mph
